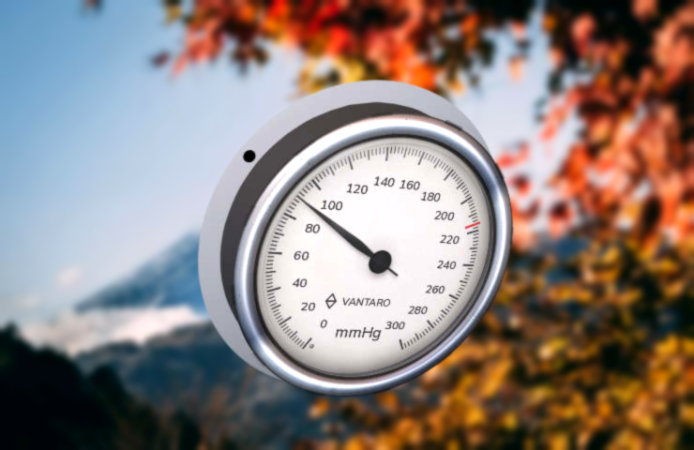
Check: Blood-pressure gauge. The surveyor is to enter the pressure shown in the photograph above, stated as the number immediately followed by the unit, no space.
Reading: 90mmHg
